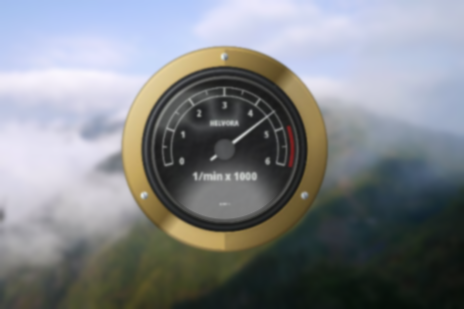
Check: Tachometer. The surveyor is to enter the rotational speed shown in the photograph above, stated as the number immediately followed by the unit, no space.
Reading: 4500rpm
